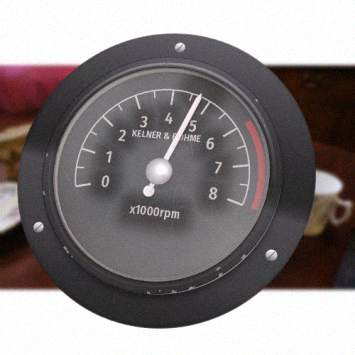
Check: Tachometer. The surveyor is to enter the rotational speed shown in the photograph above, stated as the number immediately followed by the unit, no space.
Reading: 4750rpm
